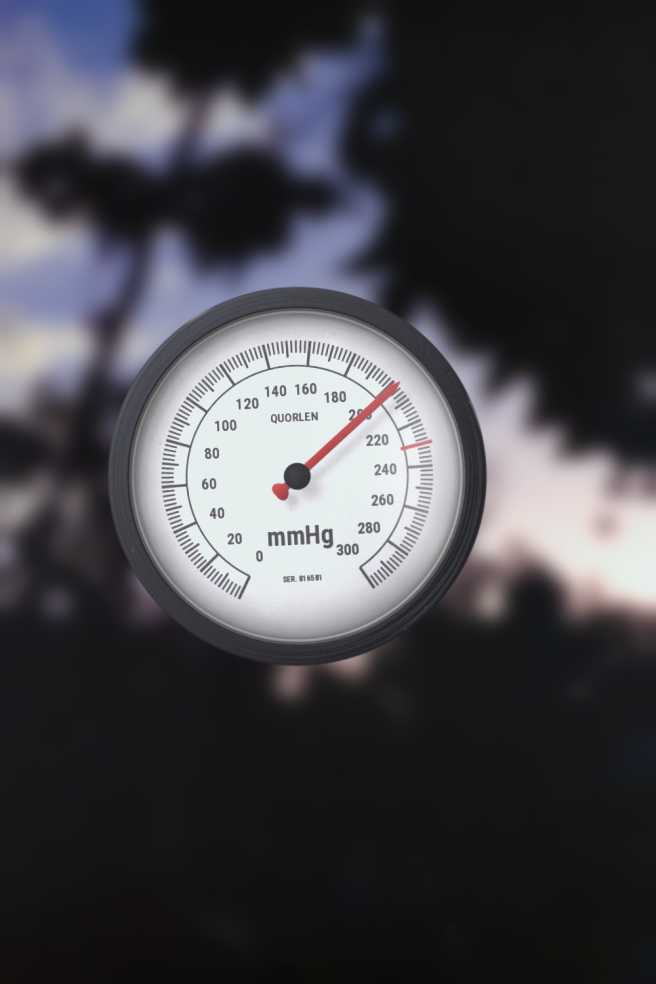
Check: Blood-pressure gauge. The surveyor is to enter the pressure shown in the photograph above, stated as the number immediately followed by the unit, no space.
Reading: 202mmHg
